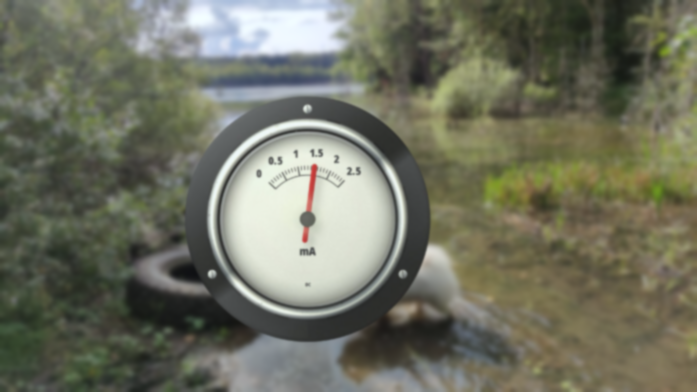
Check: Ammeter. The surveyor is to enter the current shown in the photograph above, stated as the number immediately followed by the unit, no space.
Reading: 1.5mA
